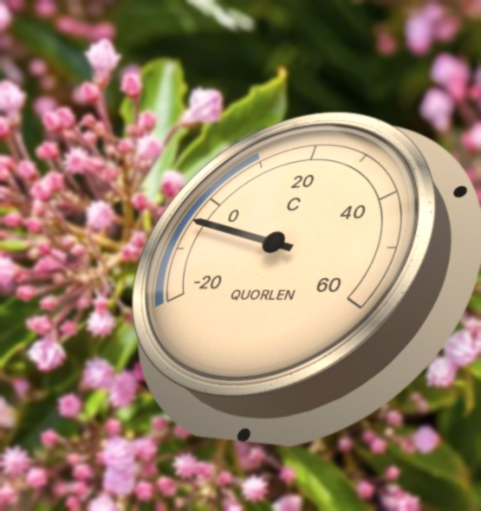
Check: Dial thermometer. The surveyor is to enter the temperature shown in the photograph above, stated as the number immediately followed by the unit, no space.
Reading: -5°C
